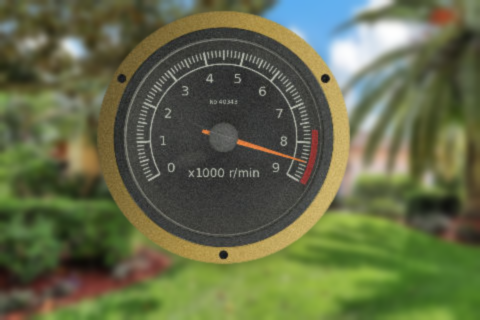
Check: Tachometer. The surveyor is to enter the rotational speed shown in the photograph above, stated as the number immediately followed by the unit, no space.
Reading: 8500rpm
